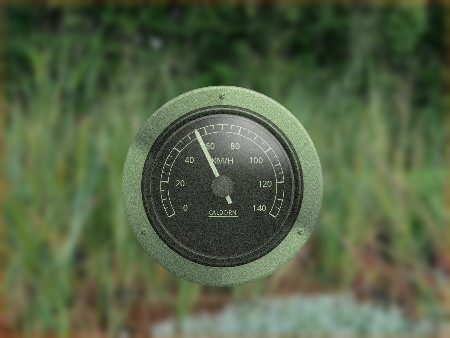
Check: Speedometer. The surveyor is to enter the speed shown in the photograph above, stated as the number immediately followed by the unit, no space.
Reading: 55km/h
